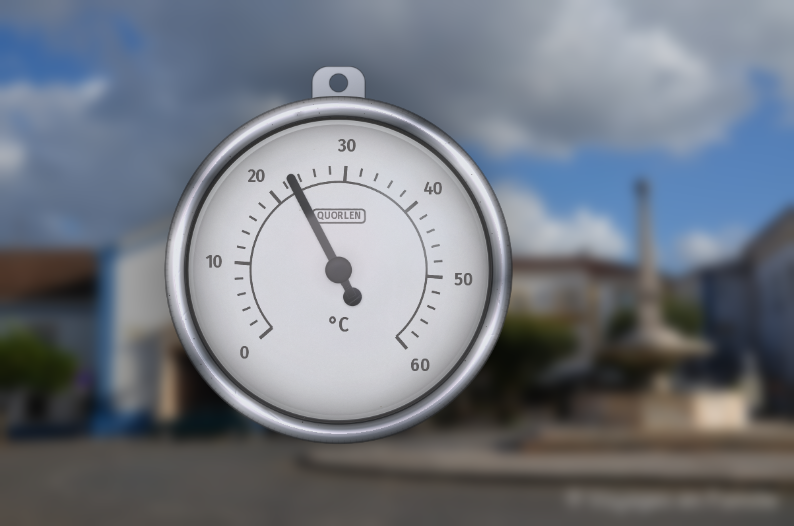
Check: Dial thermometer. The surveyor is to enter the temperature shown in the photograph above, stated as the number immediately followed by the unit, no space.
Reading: 23°C
